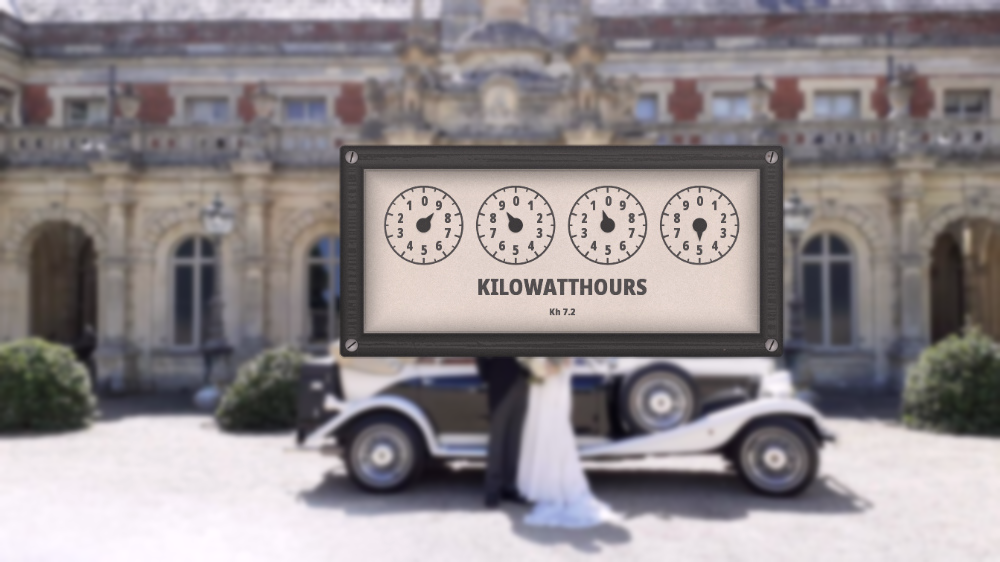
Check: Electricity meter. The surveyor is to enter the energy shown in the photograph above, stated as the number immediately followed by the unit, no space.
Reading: 8905kWh
